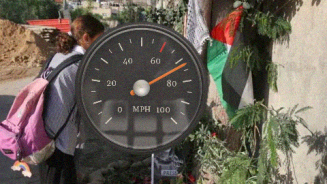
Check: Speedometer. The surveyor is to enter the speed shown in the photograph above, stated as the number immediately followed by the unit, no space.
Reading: 72.5mph
